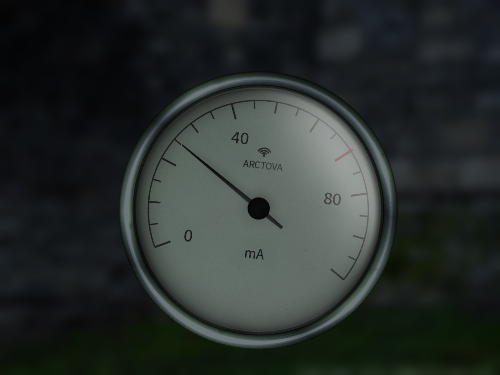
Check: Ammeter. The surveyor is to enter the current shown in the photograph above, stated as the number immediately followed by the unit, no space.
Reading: 25mA
